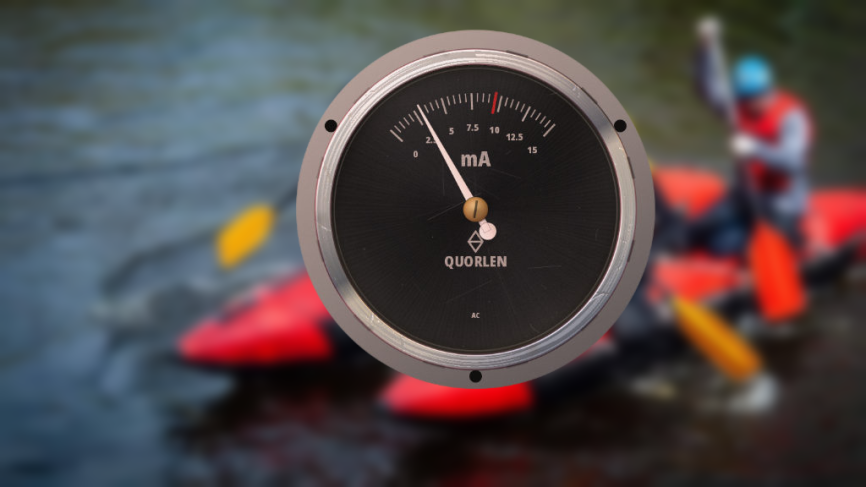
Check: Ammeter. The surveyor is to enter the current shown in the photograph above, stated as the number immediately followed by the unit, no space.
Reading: 3mA
